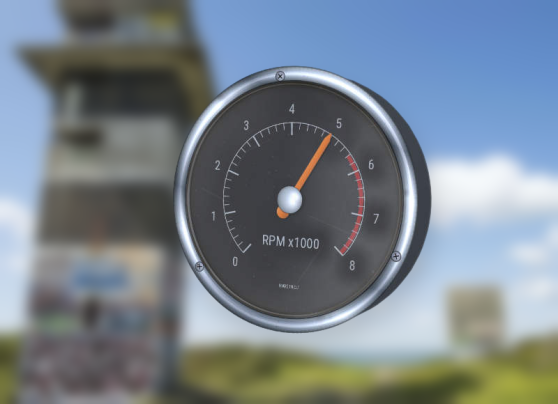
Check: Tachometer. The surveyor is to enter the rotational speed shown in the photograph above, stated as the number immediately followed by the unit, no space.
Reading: 5000rpm
